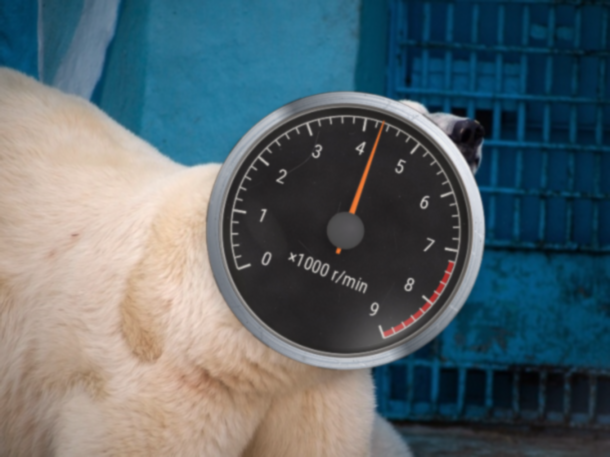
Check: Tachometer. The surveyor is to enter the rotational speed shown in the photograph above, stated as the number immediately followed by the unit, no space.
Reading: 4300rpm
